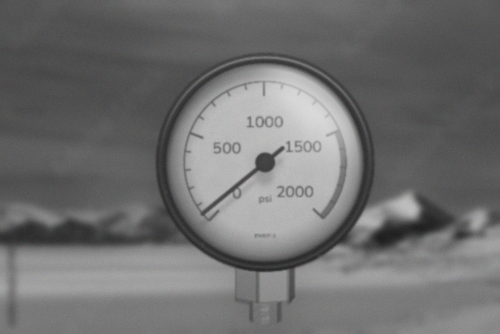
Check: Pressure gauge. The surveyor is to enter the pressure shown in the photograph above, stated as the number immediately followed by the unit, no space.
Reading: 50psi
